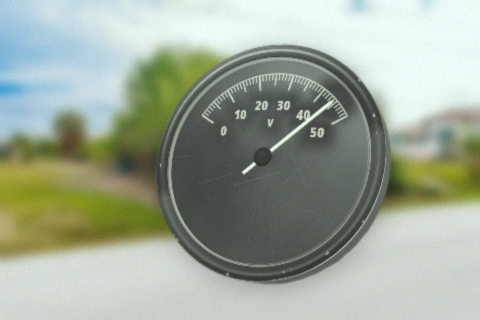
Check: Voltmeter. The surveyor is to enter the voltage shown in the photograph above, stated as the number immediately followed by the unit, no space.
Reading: 45V
